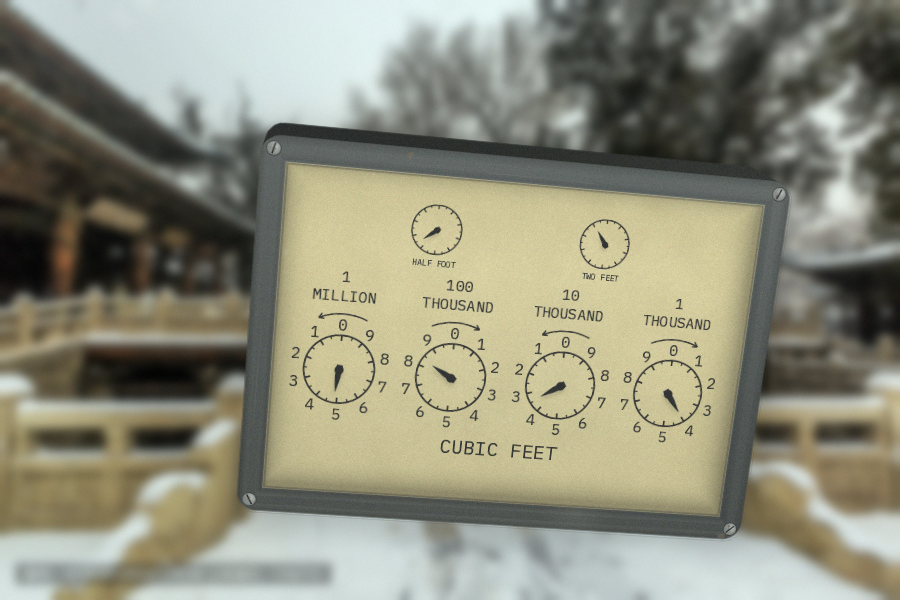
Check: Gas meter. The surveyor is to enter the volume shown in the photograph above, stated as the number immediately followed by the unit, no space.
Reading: 483400ft³
